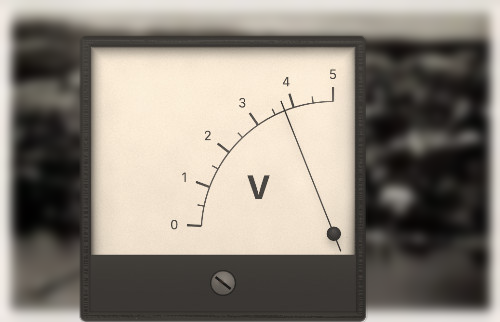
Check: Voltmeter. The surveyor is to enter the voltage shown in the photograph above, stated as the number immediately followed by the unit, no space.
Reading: 3.75V
